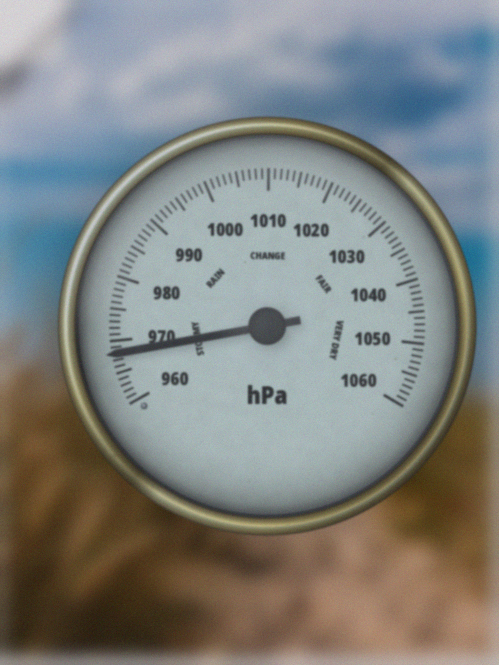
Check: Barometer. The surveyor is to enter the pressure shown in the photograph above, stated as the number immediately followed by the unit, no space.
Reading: 968hPa
